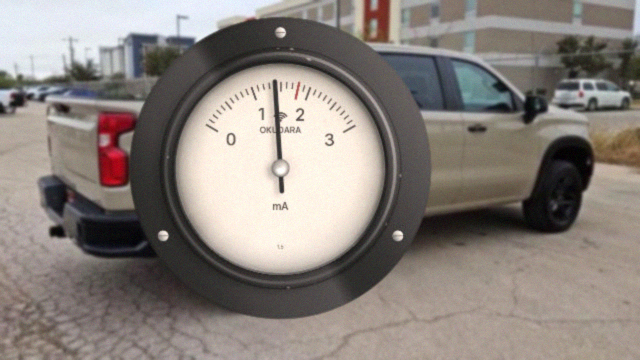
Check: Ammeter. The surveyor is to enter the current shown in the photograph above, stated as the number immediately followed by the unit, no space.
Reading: 1.4mA
